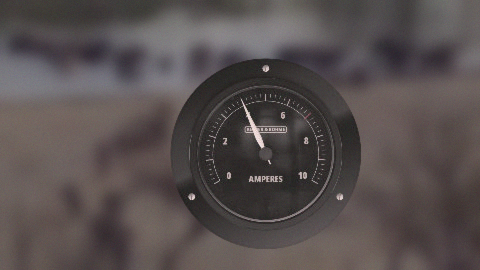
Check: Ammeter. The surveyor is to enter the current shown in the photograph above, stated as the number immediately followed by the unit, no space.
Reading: 4A
